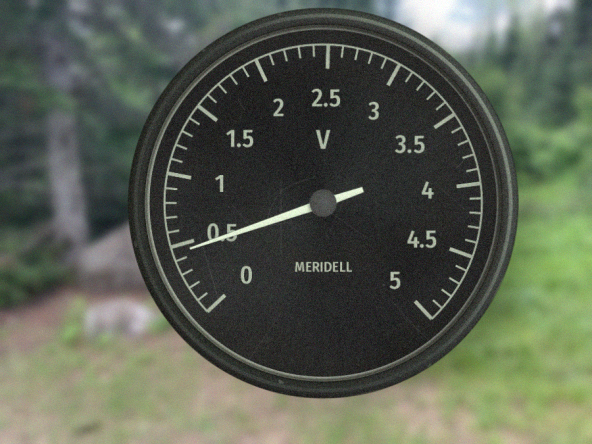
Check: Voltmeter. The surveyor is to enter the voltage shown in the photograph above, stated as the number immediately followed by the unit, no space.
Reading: 0.45V
